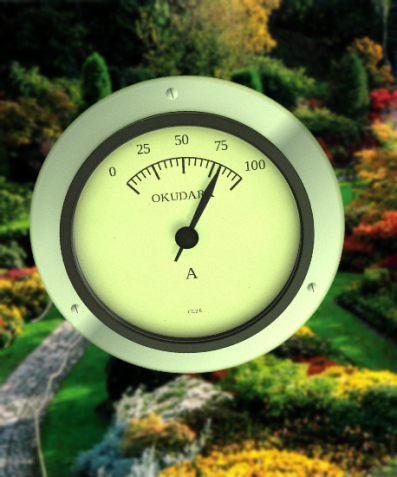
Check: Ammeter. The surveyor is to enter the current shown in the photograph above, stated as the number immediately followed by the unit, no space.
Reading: 80A
